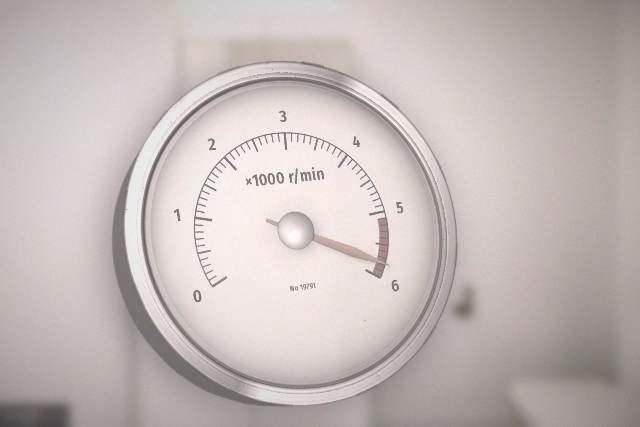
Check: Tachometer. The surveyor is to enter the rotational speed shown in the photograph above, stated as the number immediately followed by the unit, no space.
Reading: 5800rpm
